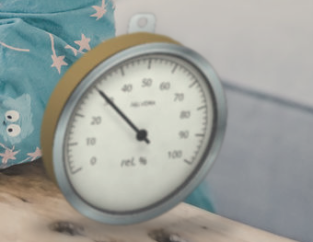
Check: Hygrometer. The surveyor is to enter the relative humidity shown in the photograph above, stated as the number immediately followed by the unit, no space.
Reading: 30%
